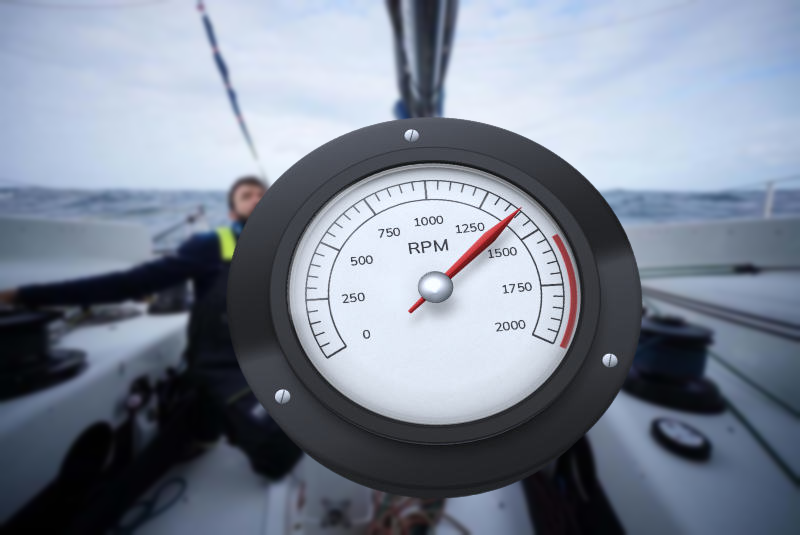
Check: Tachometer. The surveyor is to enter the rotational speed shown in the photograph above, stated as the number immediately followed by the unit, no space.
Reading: 1400rpm
